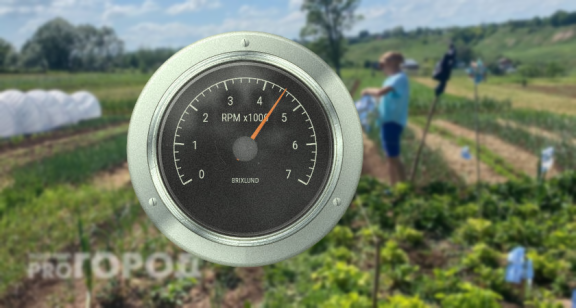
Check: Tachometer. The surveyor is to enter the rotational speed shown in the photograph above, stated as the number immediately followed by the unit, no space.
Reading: 4500rpm
